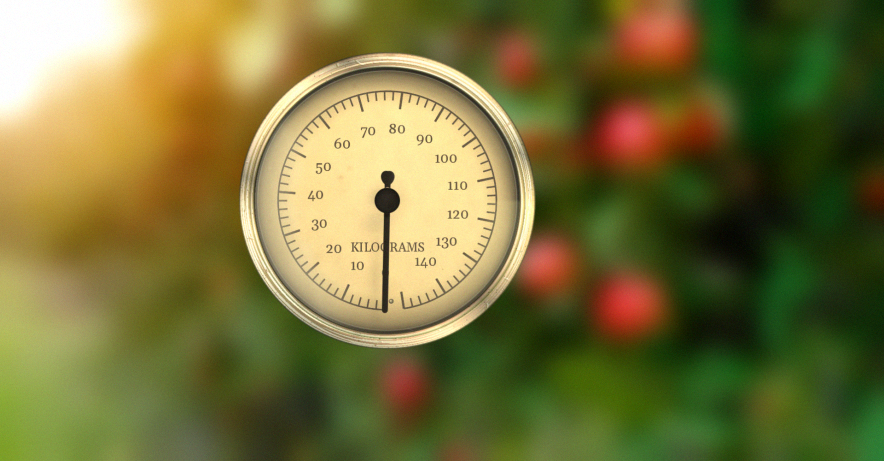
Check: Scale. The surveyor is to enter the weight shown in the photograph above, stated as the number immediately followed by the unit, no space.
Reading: 0kg
